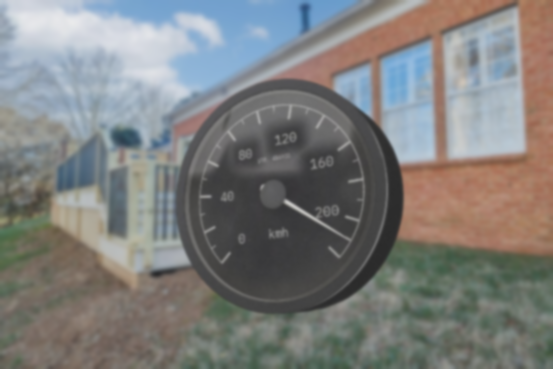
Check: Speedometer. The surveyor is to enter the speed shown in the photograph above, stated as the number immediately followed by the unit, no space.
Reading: 210km/h
